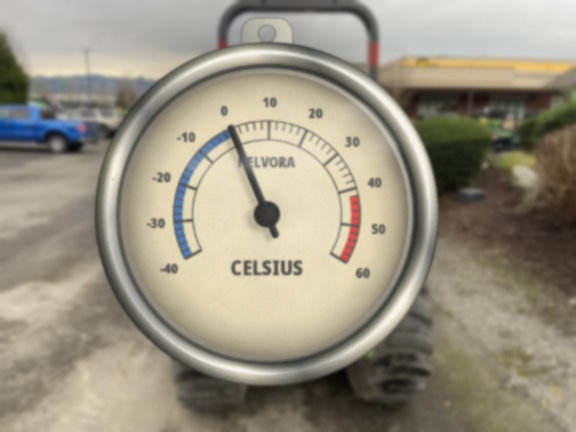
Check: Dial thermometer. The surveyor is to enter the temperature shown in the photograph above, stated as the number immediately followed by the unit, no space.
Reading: 0°C
